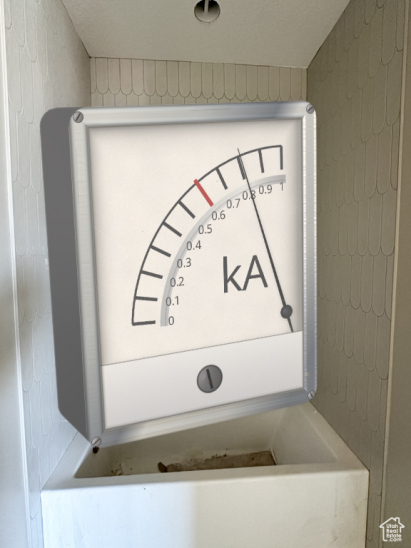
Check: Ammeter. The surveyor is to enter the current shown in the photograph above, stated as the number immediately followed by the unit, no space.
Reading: 0.8kA
